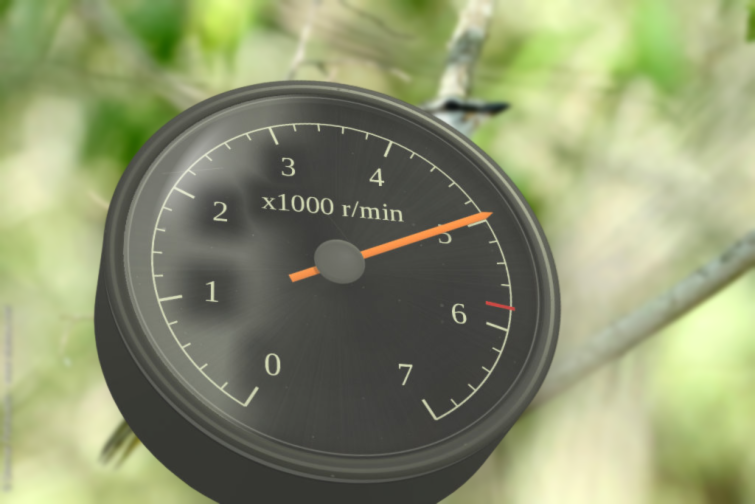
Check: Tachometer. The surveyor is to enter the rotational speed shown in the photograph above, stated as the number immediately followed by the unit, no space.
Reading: 5000rpm
